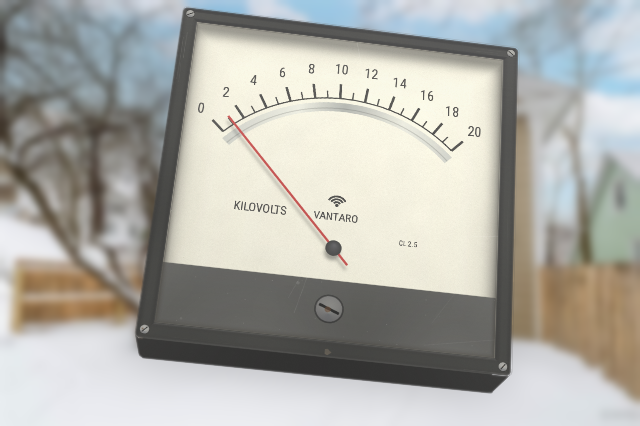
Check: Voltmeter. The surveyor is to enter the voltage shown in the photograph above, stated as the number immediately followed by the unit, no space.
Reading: 1kV
